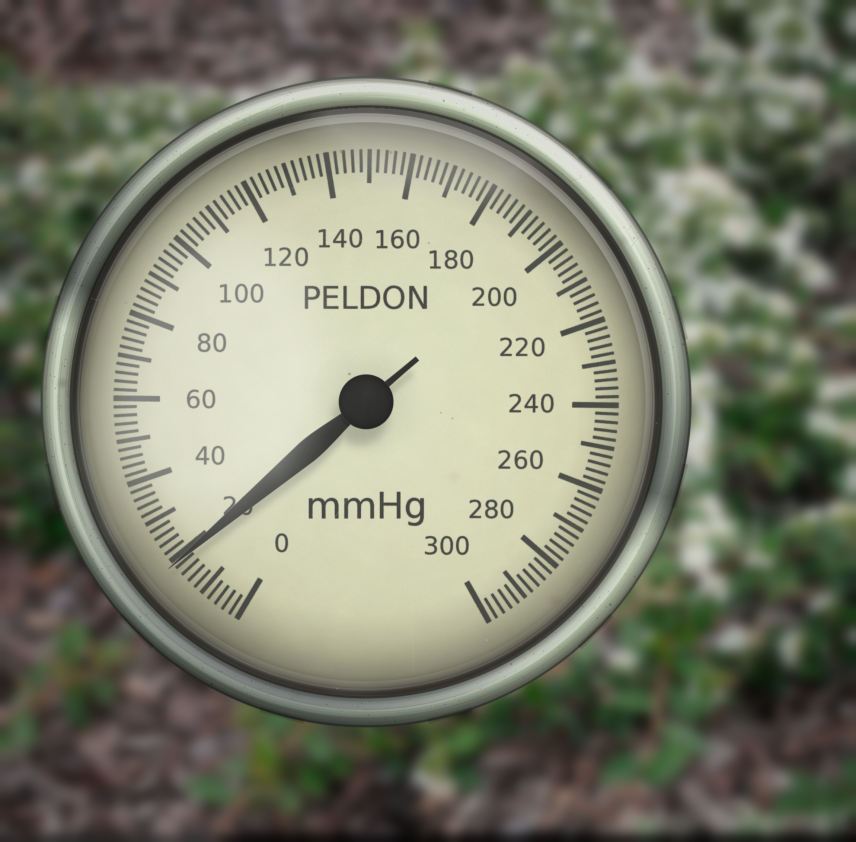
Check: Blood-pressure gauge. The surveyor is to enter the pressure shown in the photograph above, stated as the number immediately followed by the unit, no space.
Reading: 19mmHg
